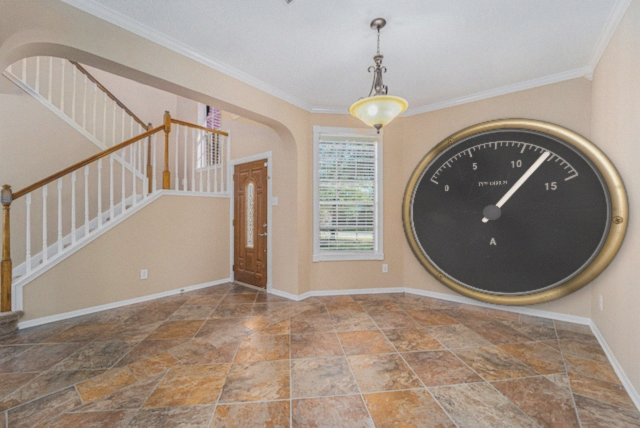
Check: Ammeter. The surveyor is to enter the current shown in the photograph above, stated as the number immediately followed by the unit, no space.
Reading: 12A
